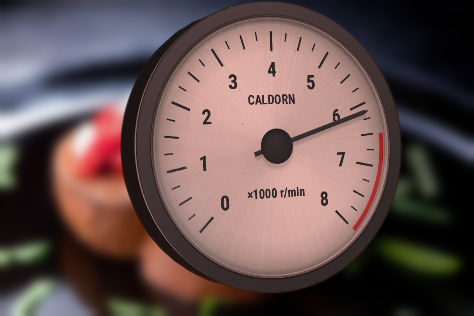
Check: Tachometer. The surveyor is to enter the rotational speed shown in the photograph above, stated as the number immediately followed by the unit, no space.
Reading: 6125rpm
